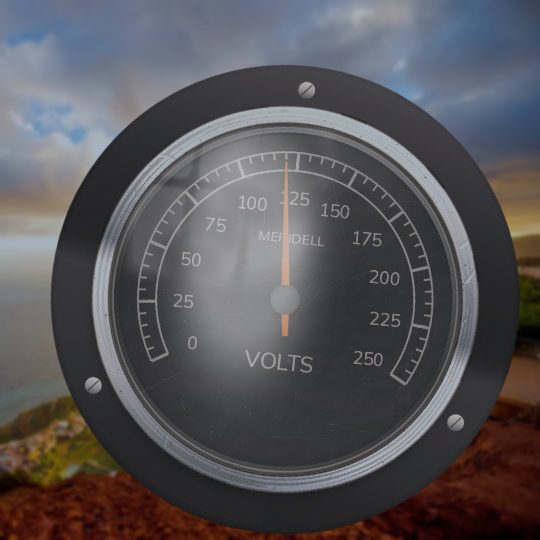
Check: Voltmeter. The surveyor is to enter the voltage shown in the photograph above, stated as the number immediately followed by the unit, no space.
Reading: 120V
